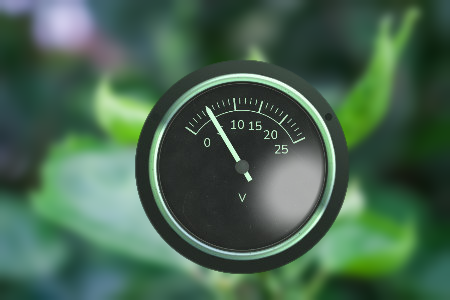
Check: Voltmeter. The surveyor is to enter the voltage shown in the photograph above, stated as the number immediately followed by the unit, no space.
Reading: 5V
